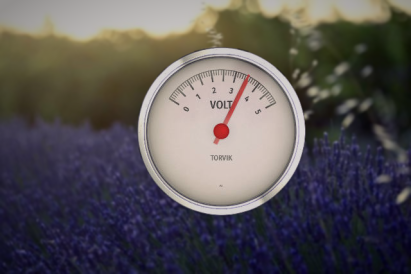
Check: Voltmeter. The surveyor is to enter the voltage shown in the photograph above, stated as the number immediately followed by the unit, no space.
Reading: 3.5V
